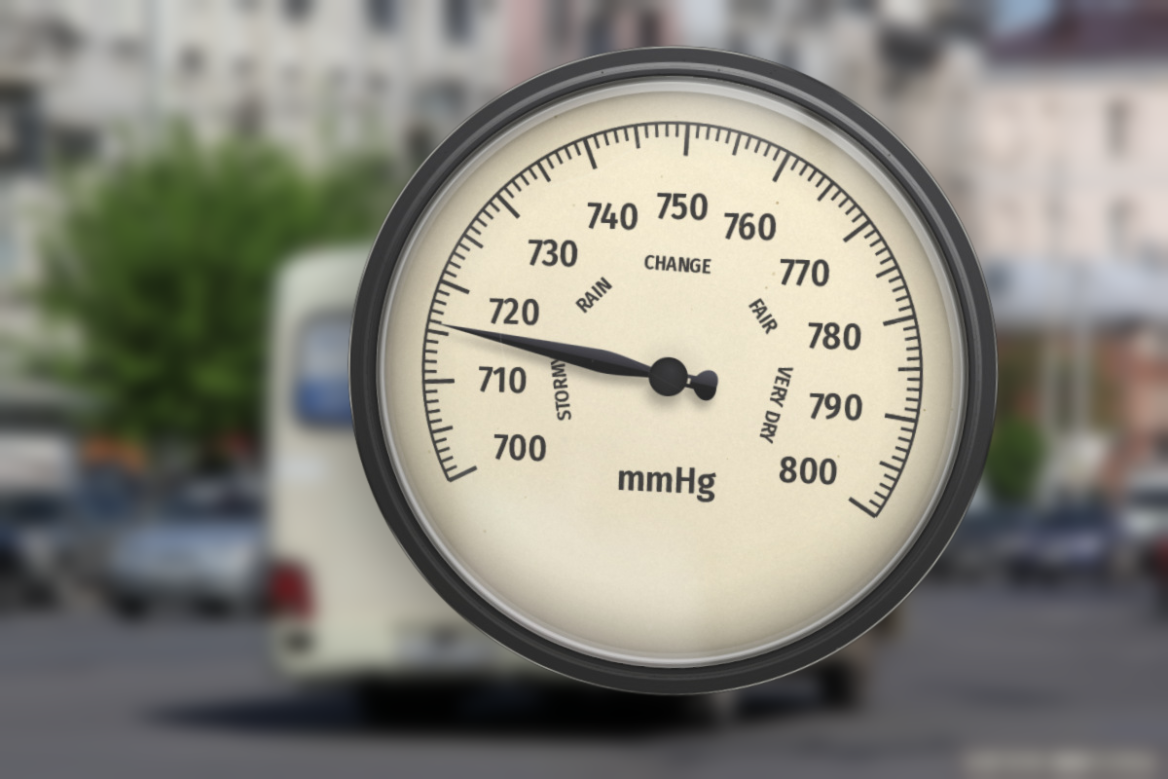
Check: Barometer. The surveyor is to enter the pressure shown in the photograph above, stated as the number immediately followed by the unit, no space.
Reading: 716mmHg
